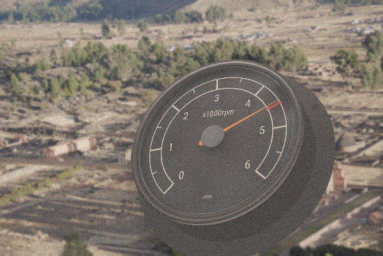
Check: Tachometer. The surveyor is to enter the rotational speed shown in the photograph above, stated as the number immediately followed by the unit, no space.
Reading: 4500rpm
